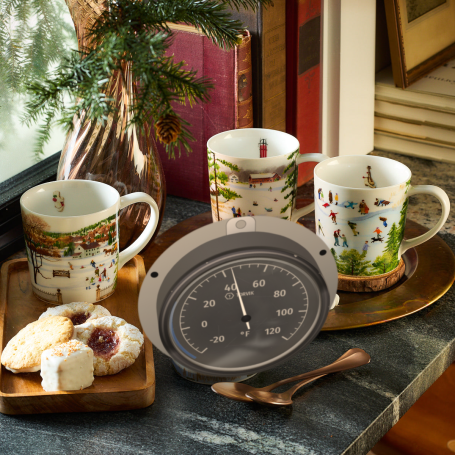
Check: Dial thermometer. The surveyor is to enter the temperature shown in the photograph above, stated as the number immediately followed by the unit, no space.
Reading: 44°F
